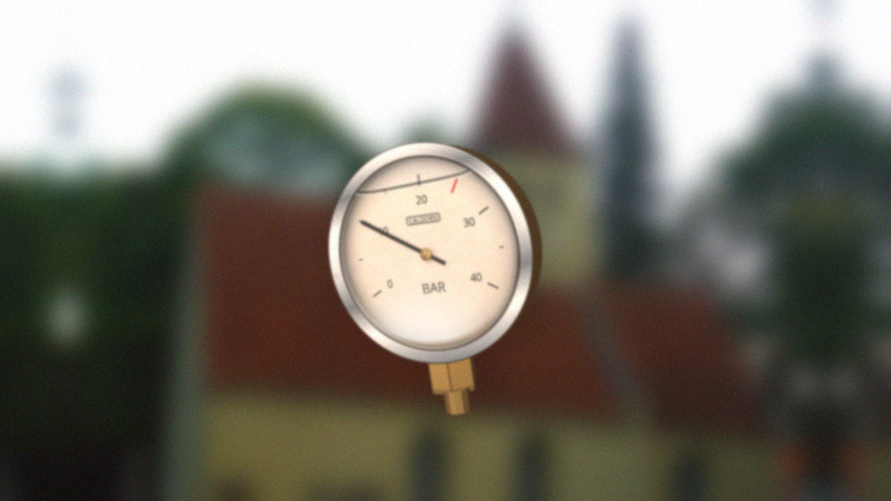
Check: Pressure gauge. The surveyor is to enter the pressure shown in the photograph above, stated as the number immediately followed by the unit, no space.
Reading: 10bar
